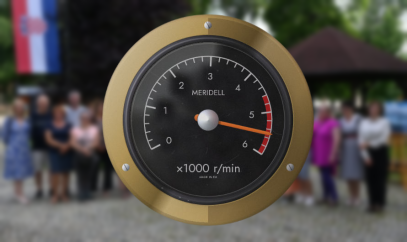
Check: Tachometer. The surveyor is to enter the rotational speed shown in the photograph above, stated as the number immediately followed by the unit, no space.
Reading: 5500rpm
